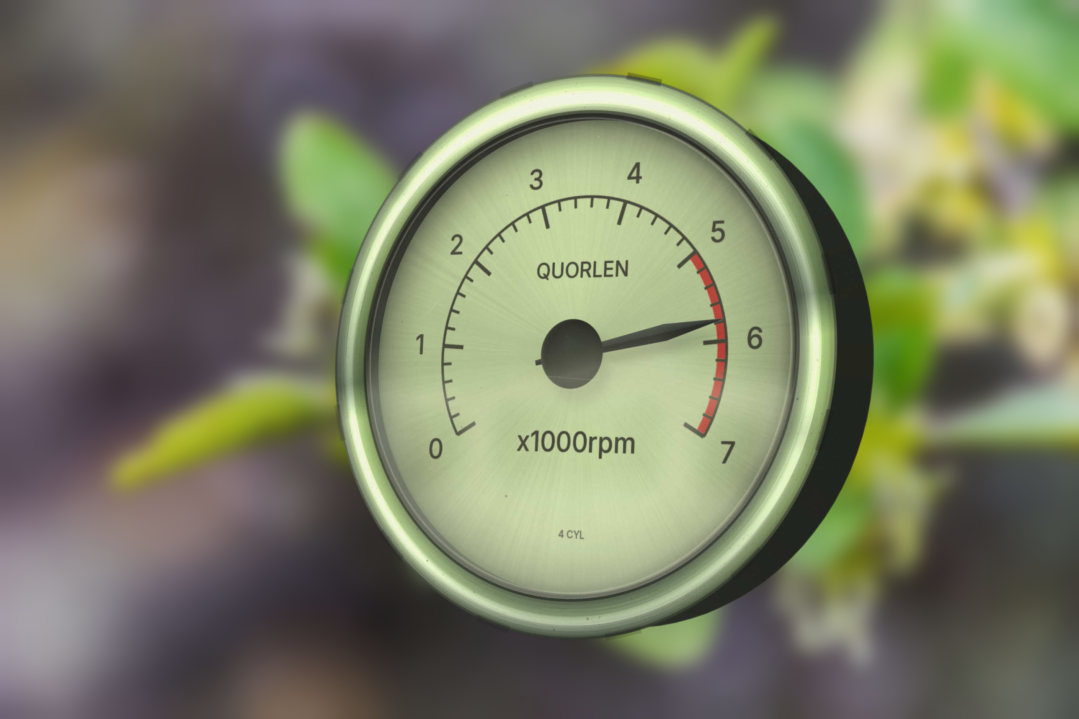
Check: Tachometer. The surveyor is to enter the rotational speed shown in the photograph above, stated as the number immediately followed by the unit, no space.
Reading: 5800rpm
